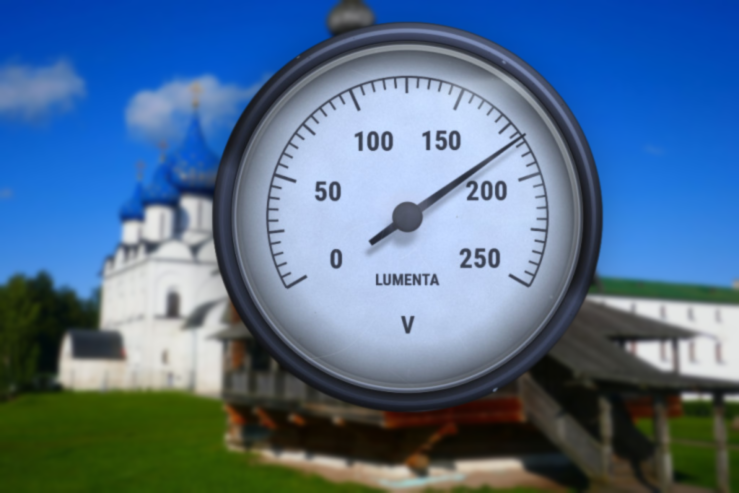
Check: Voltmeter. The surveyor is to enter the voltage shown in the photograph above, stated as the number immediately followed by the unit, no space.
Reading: 182.5V
